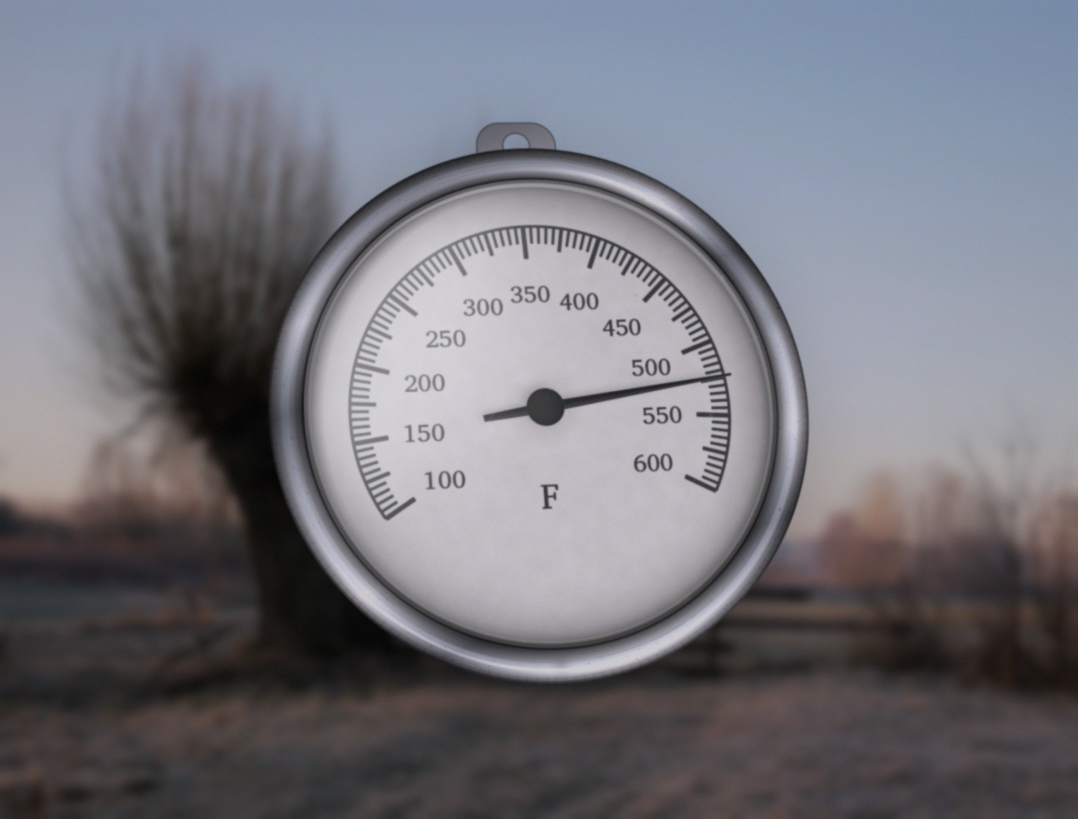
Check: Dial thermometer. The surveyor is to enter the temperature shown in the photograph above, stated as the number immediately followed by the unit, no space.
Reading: 525°F
